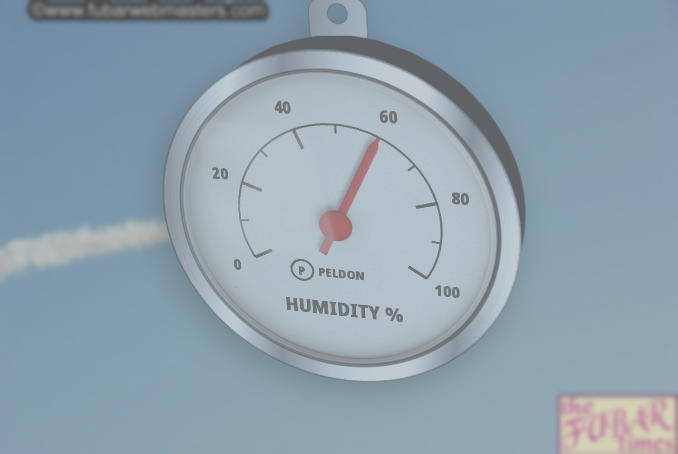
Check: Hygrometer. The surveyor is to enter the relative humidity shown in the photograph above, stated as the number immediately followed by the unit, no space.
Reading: 60%
